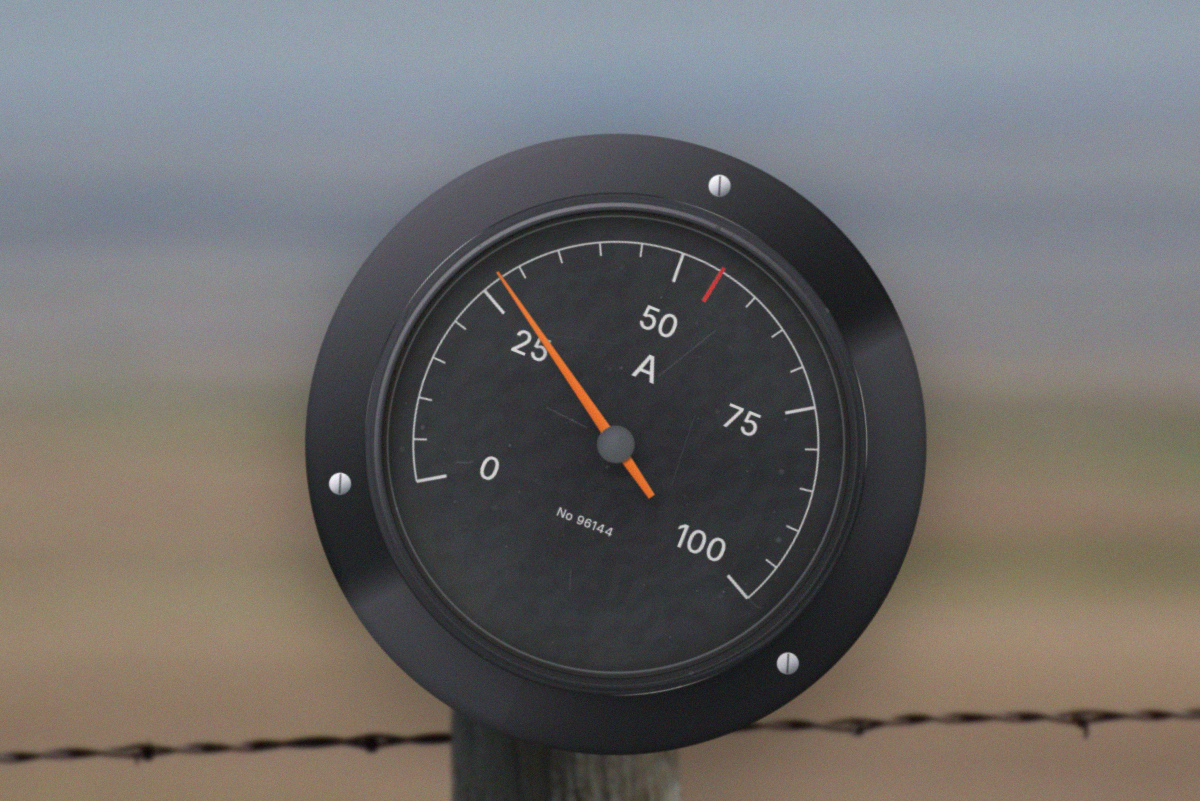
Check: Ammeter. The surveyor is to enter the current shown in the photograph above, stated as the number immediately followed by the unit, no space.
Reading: 27.5A
